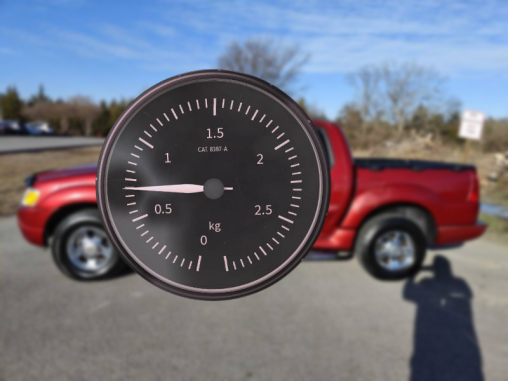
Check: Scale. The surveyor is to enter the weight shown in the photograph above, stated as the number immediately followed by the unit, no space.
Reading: 0.7kg
